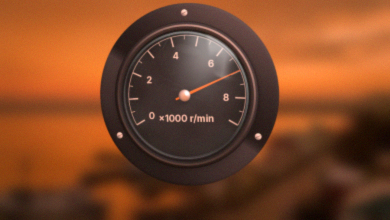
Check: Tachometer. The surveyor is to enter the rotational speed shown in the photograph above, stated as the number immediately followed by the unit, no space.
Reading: 7000rpm
